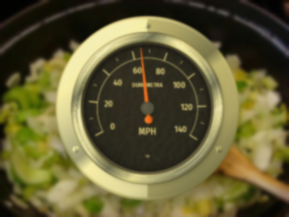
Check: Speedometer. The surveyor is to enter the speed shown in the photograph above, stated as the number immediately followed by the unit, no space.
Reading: 65mph
